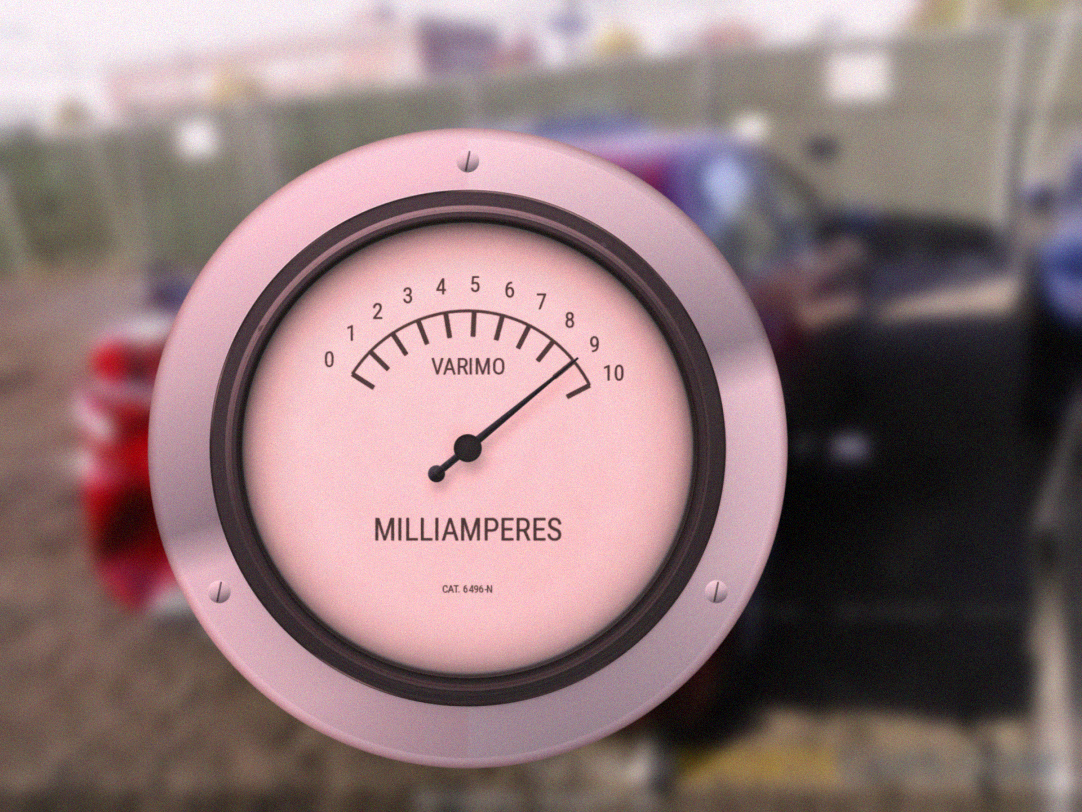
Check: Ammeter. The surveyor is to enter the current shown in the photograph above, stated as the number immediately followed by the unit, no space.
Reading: 9mA
